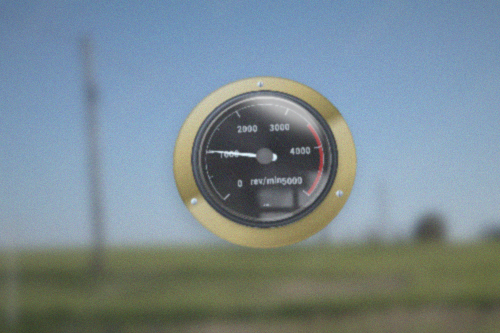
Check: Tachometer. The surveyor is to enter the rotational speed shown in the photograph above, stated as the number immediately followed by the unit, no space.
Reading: 1000rpm
